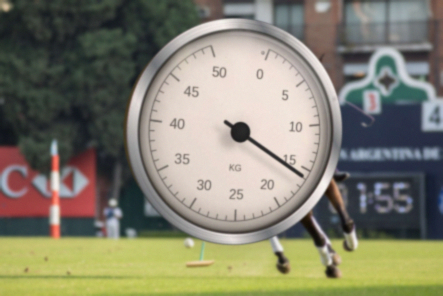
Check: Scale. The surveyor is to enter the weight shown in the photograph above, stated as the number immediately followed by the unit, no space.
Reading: 16kg
